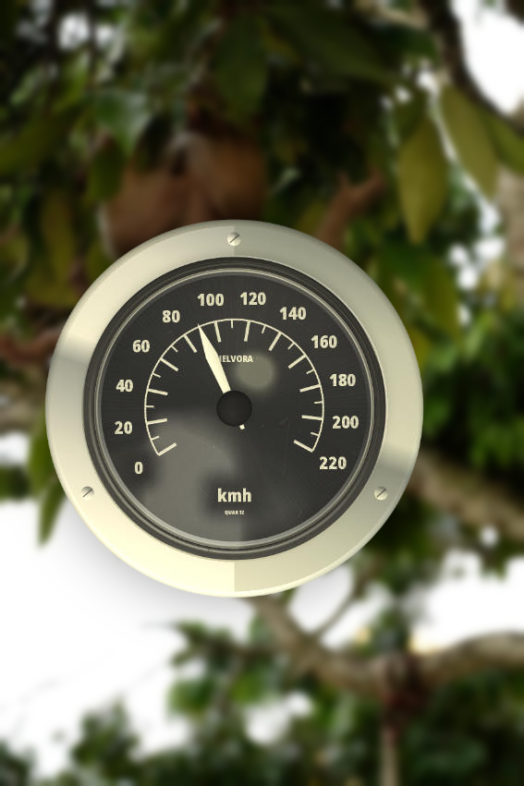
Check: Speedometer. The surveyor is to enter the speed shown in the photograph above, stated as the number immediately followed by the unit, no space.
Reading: 90km/h
